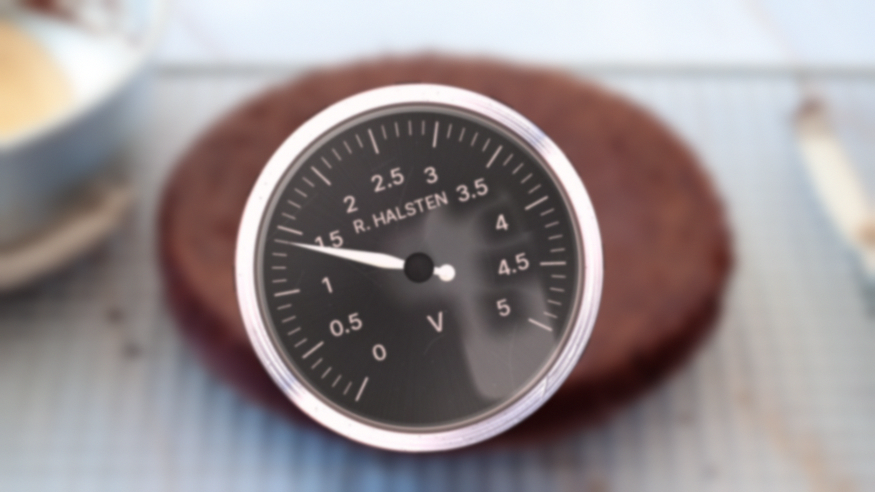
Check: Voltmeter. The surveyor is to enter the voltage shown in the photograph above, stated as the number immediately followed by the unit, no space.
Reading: 1.4V
